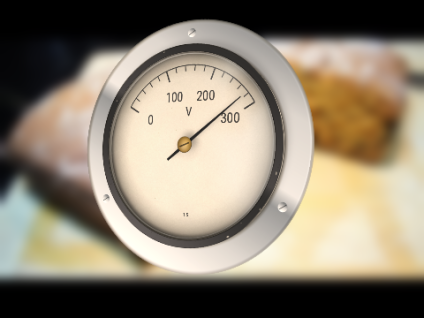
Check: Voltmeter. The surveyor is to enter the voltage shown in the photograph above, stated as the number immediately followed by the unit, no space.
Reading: 280V
